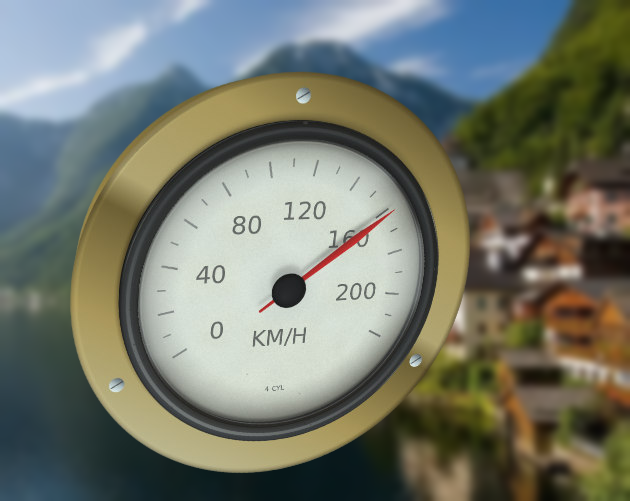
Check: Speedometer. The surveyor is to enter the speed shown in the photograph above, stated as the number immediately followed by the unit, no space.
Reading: 160km/h
